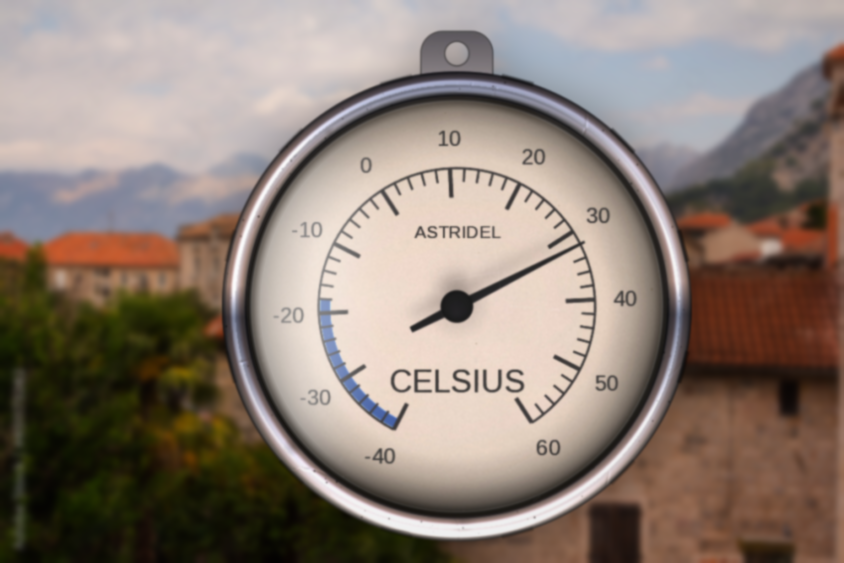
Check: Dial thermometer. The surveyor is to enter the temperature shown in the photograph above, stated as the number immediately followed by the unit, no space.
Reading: 32°C
